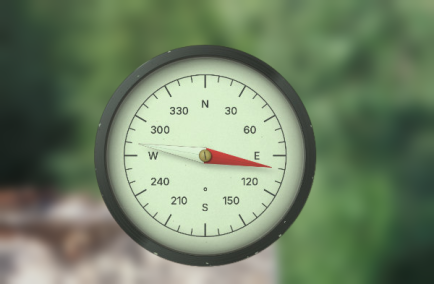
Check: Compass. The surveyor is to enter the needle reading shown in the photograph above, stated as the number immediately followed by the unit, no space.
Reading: 100°
